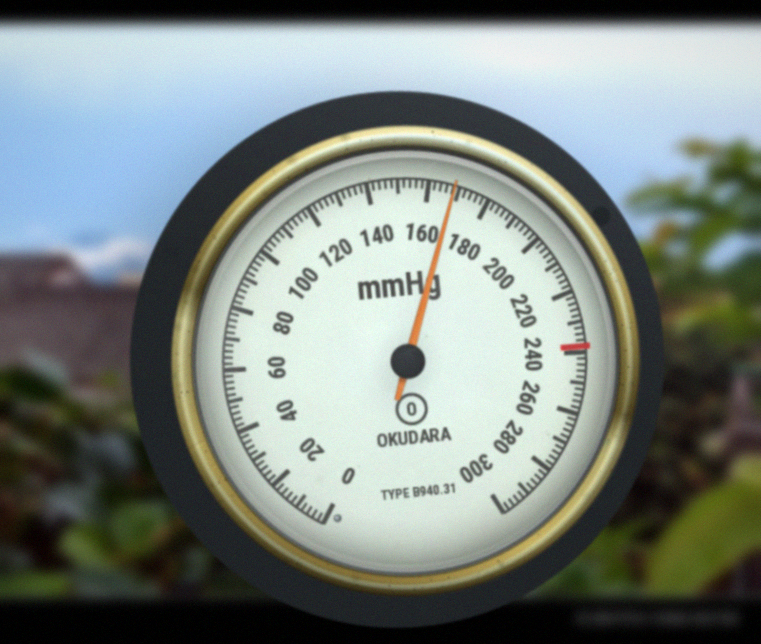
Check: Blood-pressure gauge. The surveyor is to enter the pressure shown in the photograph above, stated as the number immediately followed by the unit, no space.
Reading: 168mmHg
